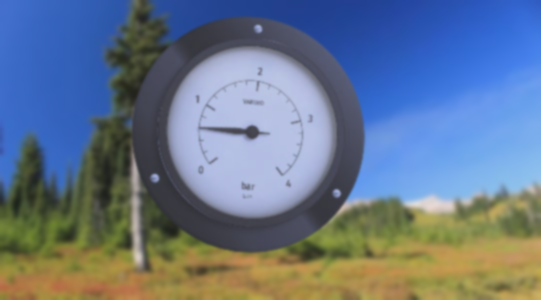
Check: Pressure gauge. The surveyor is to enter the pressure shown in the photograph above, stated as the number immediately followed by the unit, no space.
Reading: 0.6bar
